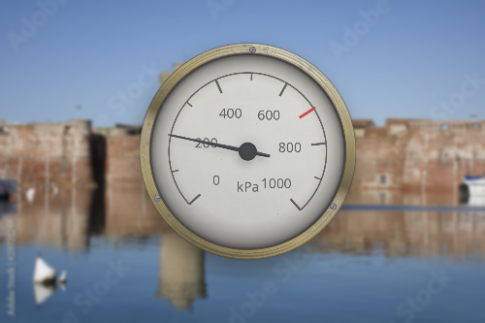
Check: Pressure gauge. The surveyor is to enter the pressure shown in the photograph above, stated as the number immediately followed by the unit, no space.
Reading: 200kPa
